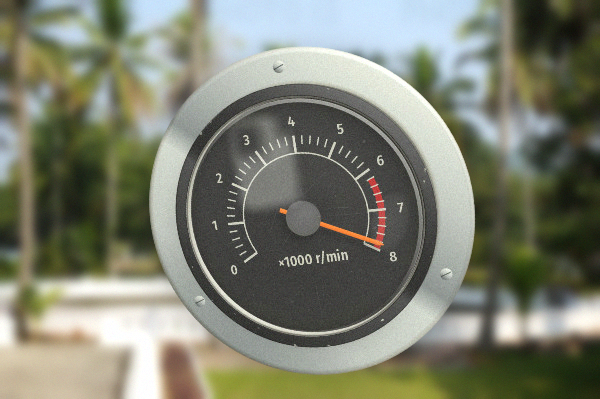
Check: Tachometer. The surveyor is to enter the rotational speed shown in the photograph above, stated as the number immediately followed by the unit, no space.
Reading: 7800rpm
